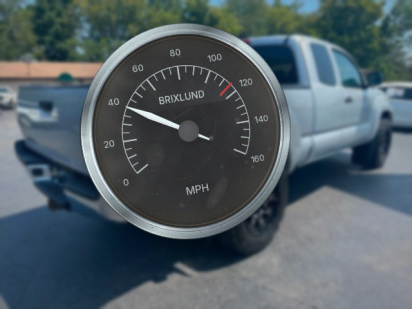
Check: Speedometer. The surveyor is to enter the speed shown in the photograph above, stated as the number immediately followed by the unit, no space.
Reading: 40mph
